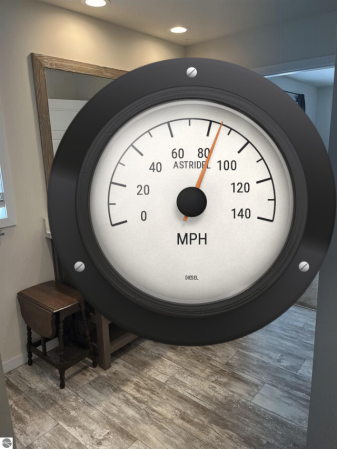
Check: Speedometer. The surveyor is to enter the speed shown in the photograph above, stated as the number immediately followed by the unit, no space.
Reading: 85mph
